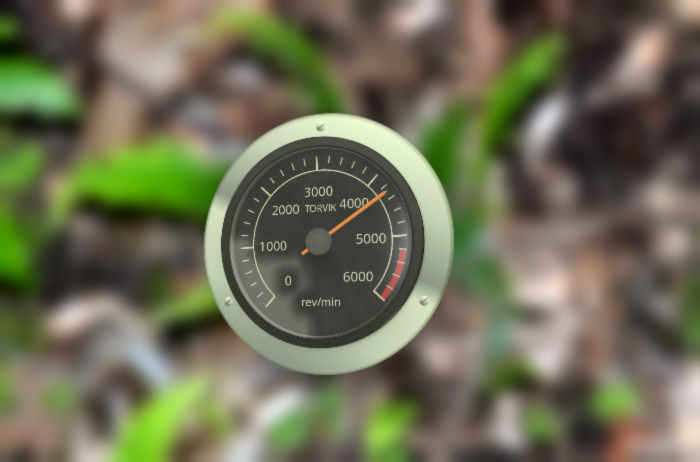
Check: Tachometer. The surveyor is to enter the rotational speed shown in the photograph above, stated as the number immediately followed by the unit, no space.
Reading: 4300rpm
